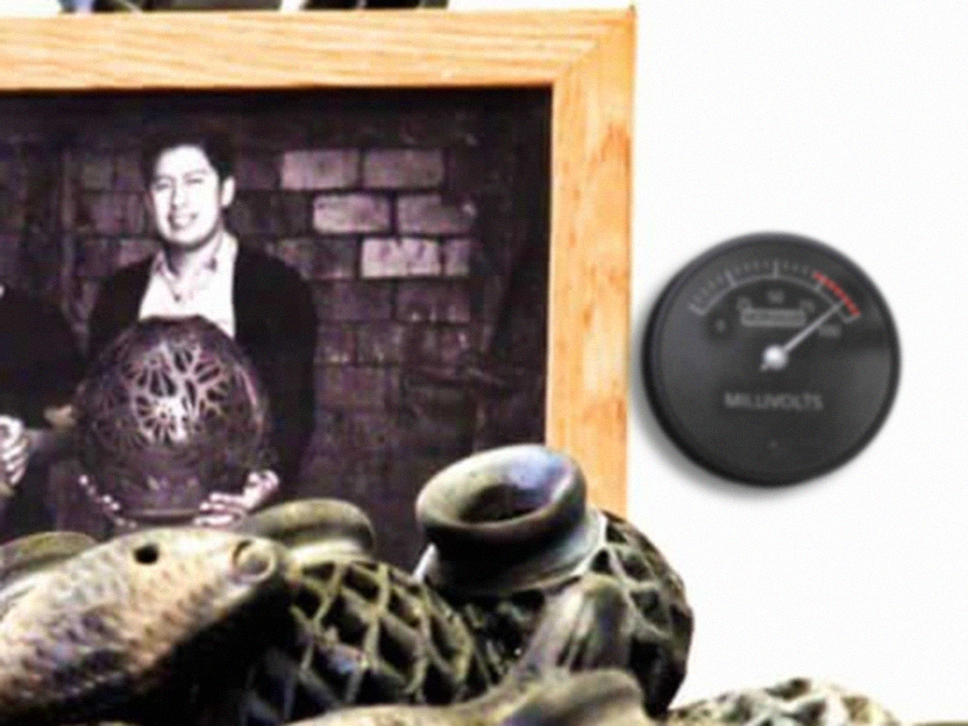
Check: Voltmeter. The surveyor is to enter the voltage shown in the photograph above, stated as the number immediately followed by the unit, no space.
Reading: 90mV
